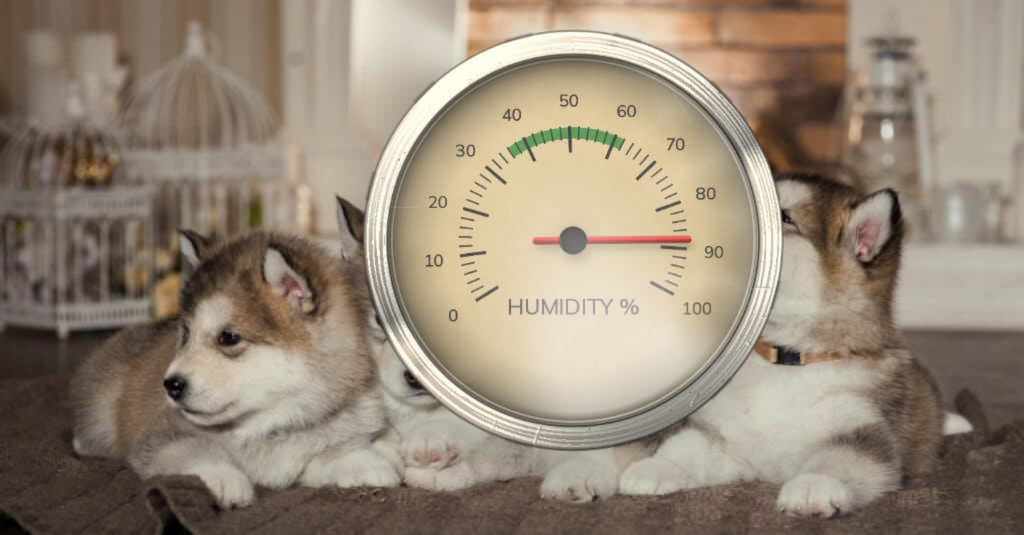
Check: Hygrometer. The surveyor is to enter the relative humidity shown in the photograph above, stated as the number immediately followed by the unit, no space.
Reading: 88%
